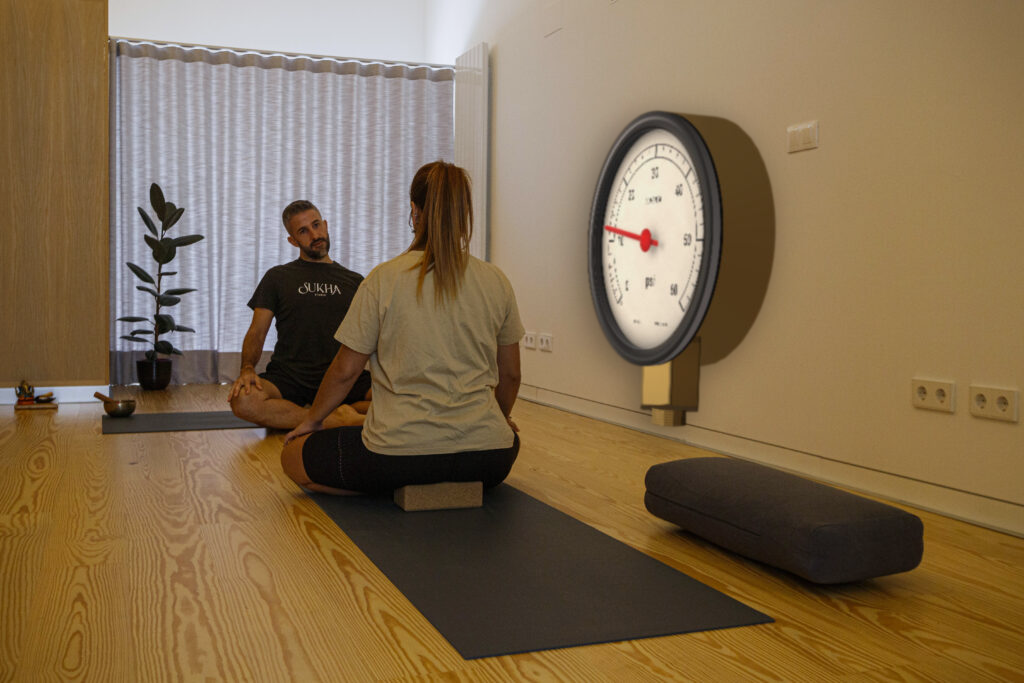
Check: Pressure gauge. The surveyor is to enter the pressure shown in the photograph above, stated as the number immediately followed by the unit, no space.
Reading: 12psi
